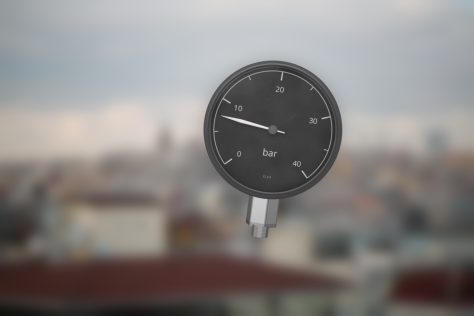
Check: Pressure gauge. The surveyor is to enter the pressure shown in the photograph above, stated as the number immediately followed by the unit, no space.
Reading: 7.5bar
